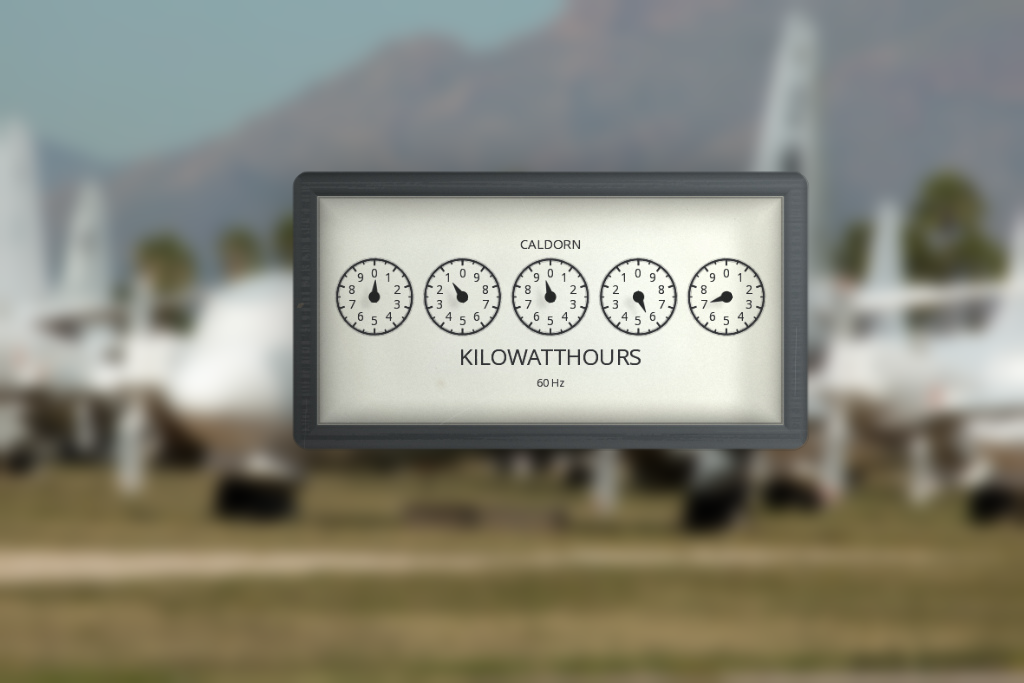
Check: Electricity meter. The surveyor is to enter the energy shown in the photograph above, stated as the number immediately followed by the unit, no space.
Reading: 957kWh
